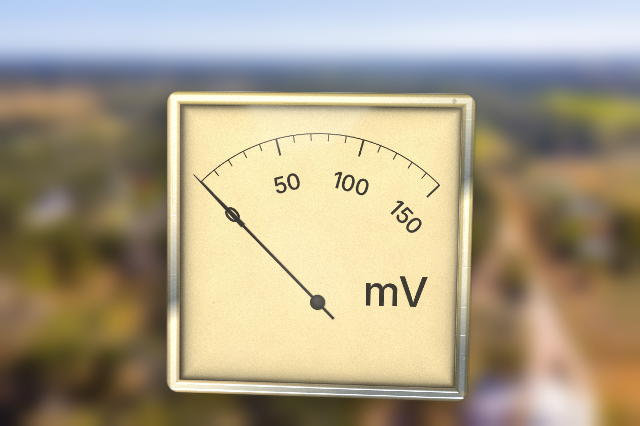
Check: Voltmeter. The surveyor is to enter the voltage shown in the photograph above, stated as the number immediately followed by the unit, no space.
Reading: 0mV
